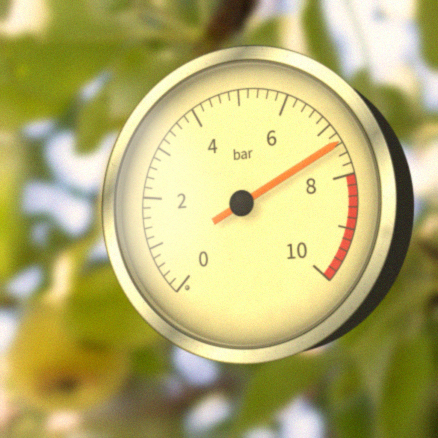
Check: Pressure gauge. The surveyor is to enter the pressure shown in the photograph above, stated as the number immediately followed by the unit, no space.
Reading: 7.4bar
